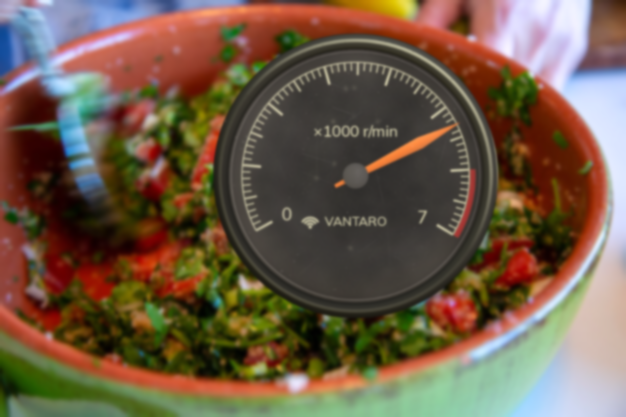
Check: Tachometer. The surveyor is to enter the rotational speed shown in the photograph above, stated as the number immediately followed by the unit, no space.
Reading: 5300rpm
